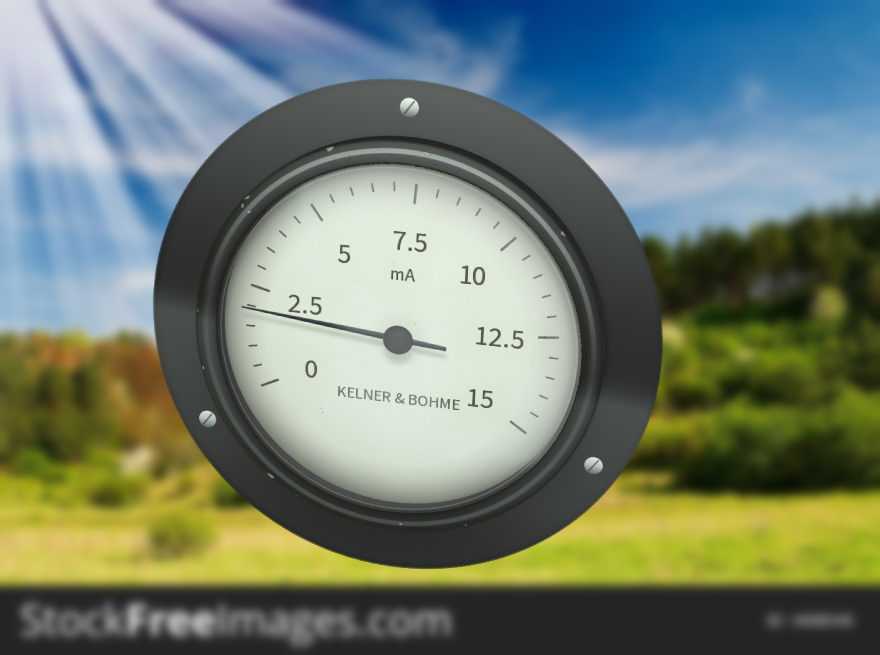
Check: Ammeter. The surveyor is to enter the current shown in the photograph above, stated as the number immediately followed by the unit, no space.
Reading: 2mA
